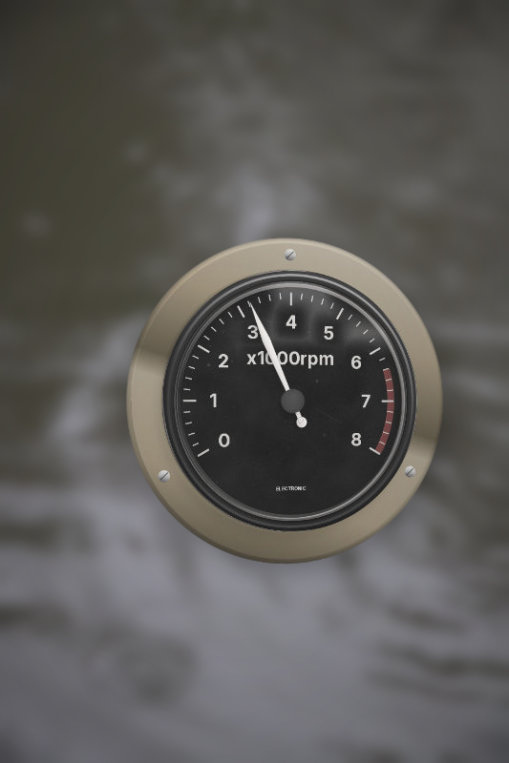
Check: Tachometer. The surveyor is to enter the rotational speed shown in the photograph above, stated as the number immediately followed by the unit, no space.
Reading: 3200rpm
